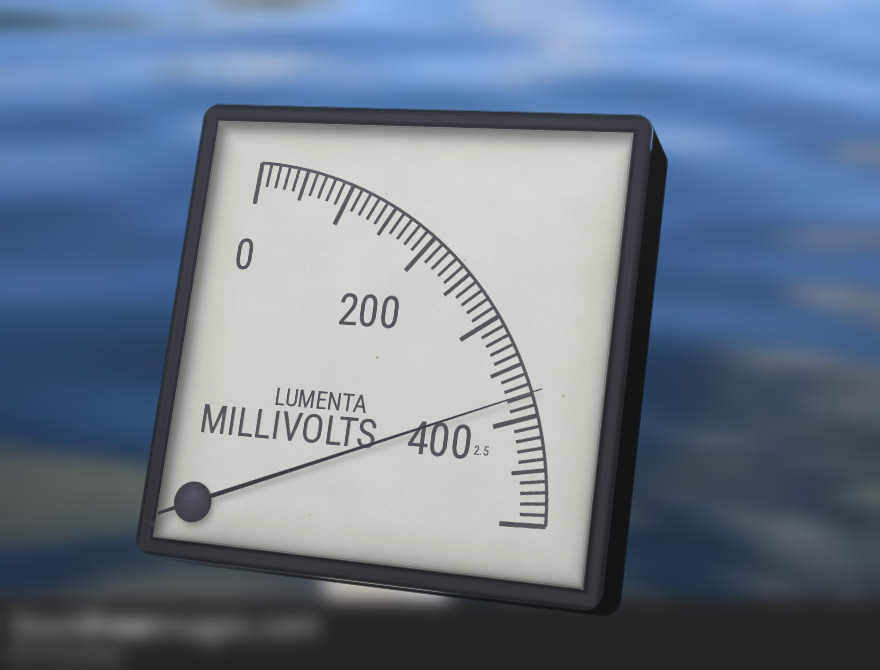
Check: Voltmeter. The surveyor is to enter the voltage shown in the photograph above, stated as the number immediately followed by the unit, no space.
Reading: 380mV
